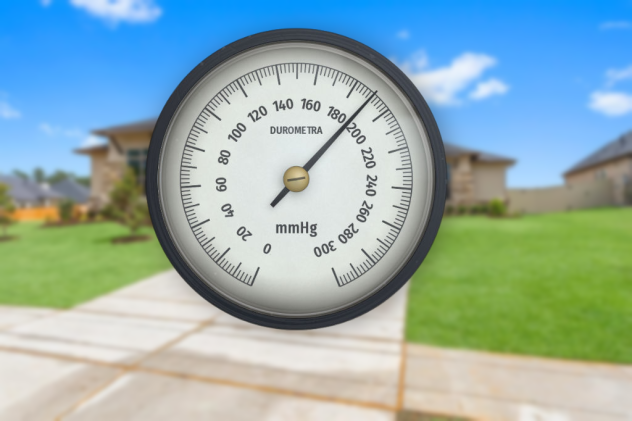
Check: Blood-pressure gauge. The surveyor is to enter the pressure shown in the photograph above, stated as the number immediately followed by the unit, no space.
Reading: 190mmHg
